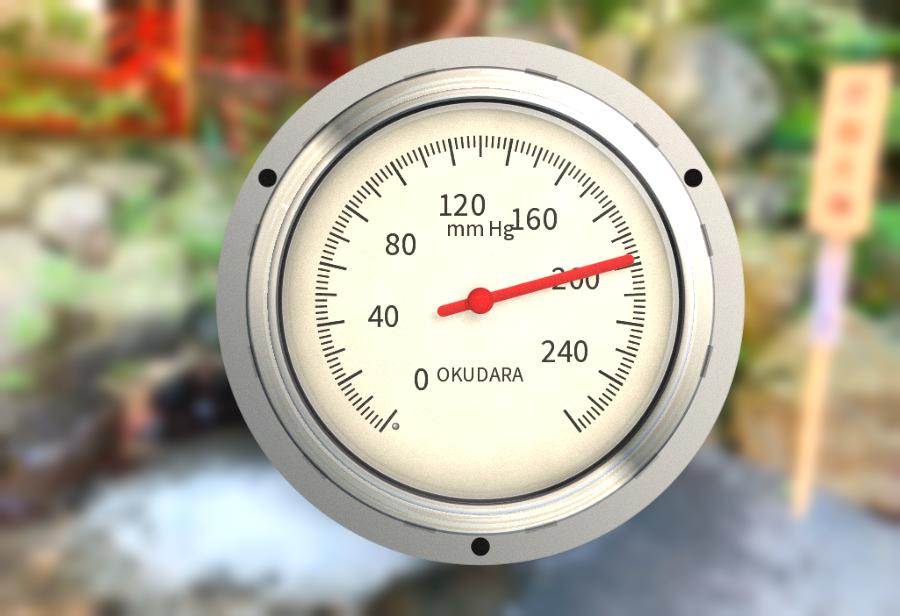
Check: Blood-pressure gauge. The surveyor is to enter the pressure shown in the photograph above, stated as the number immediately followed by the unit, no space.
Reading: 198mmHg
